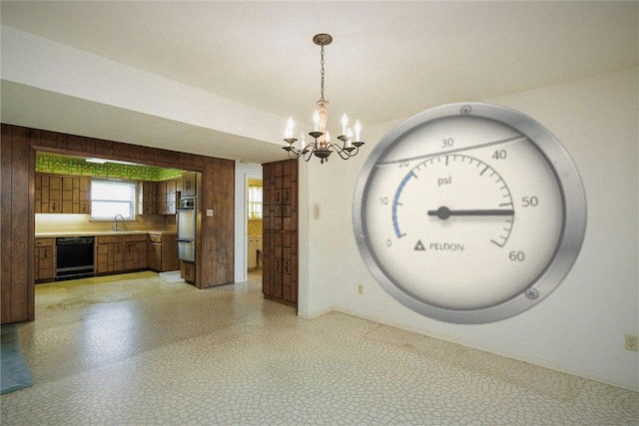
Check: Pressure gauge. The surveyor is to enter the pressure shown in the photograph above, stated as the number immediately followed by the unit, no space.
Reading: 52psi
